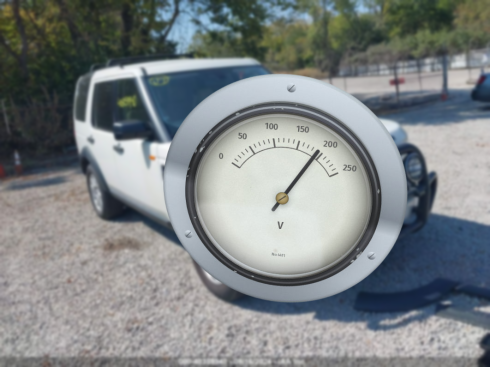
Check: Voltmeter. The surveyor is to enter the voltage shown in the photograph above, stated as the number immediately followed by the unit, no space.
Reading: 190V
